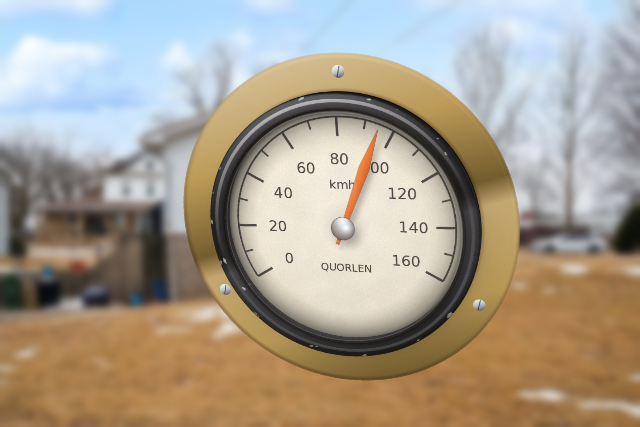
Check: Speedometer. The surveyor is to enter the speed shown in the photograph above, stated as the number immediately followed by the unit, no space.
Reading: 95km/h
